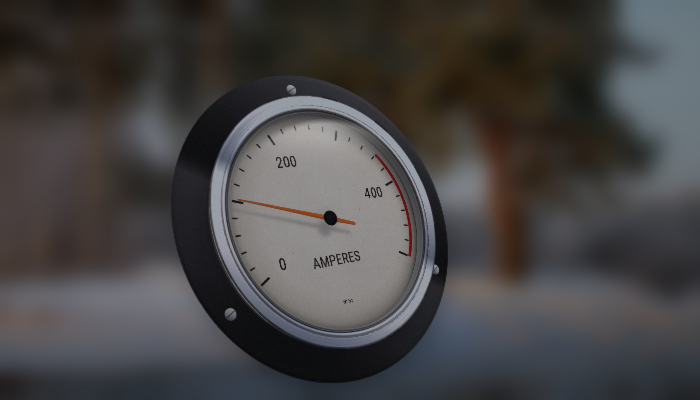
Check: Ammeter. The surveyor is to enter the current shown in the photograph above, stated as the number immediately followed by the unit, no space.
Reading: 100A
